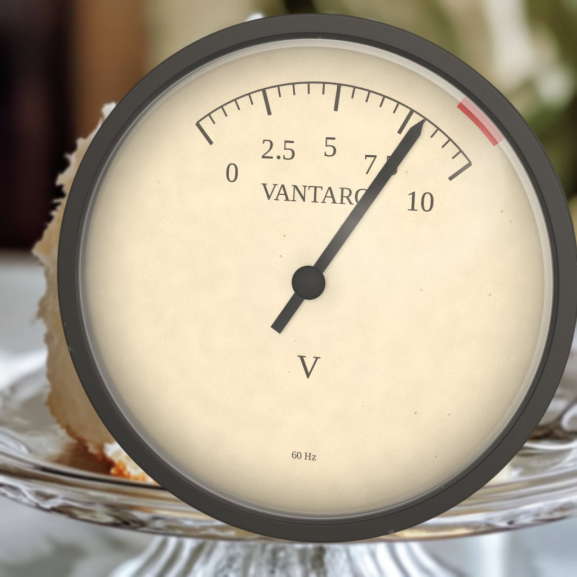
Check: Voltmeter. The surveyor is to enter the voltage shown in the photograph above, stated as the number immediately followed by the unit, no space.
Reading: 8V
